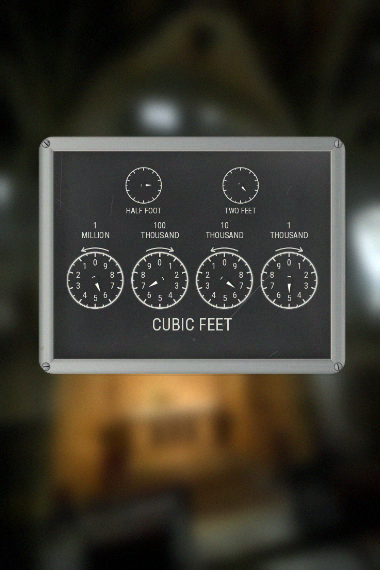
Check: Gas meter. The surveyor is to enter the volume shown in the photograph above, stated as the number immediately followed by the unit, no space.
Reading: 566500ft³
